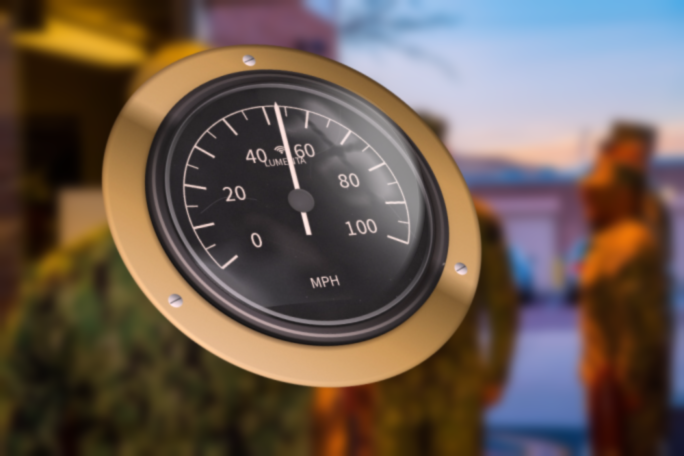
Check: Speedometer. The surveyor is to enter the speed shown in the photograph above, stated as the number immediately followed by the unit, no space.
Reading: 52.5mph
